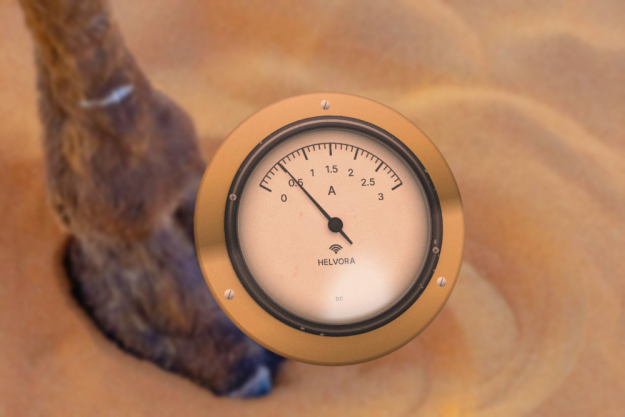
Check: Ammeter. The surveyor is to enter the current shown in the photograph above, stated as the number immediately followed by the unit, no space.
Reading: 0.5A
